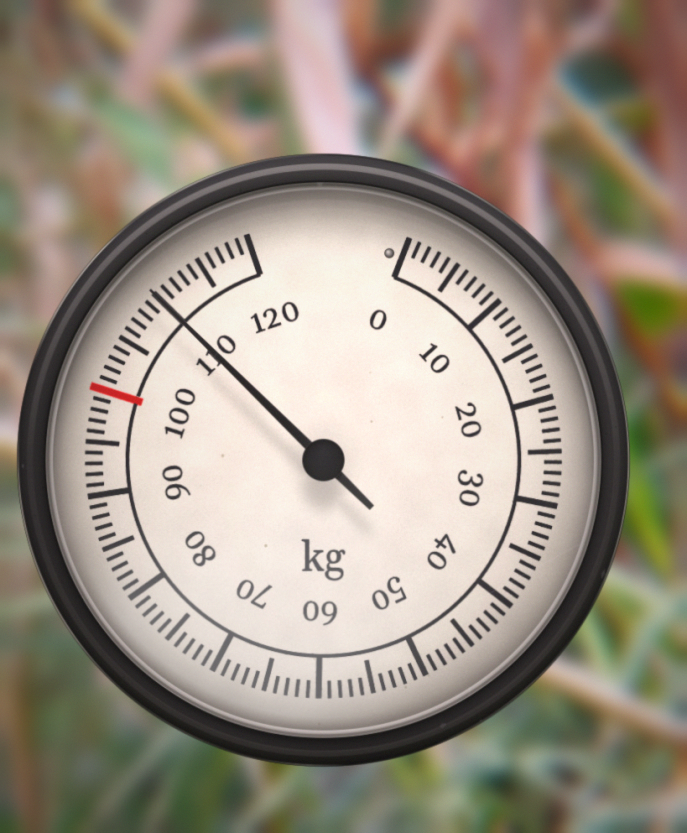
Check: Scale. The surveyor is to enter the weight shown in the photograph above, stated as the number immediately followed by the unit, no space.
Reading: 110kg
